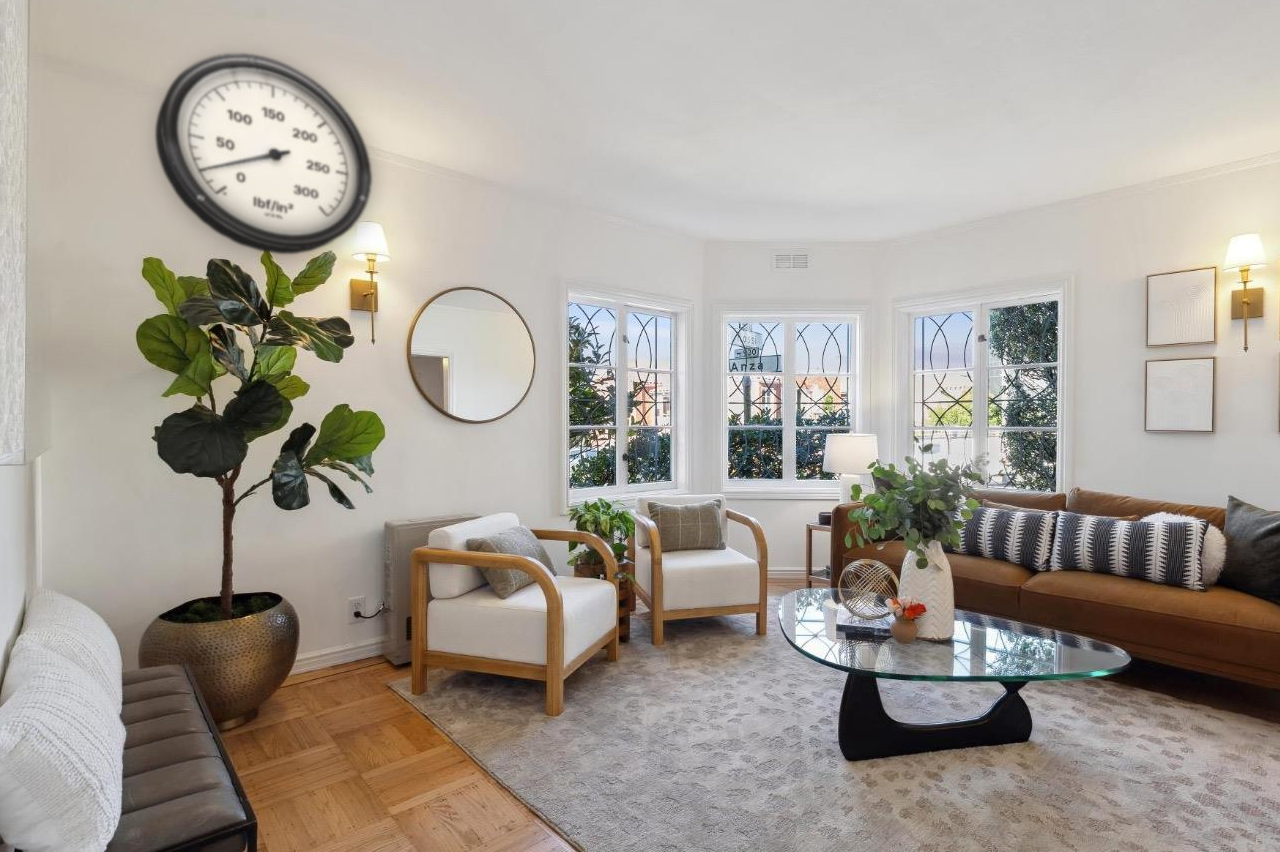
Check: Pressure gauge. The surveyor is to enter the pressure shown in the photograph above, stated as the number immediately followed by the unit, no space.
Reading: 20psi
